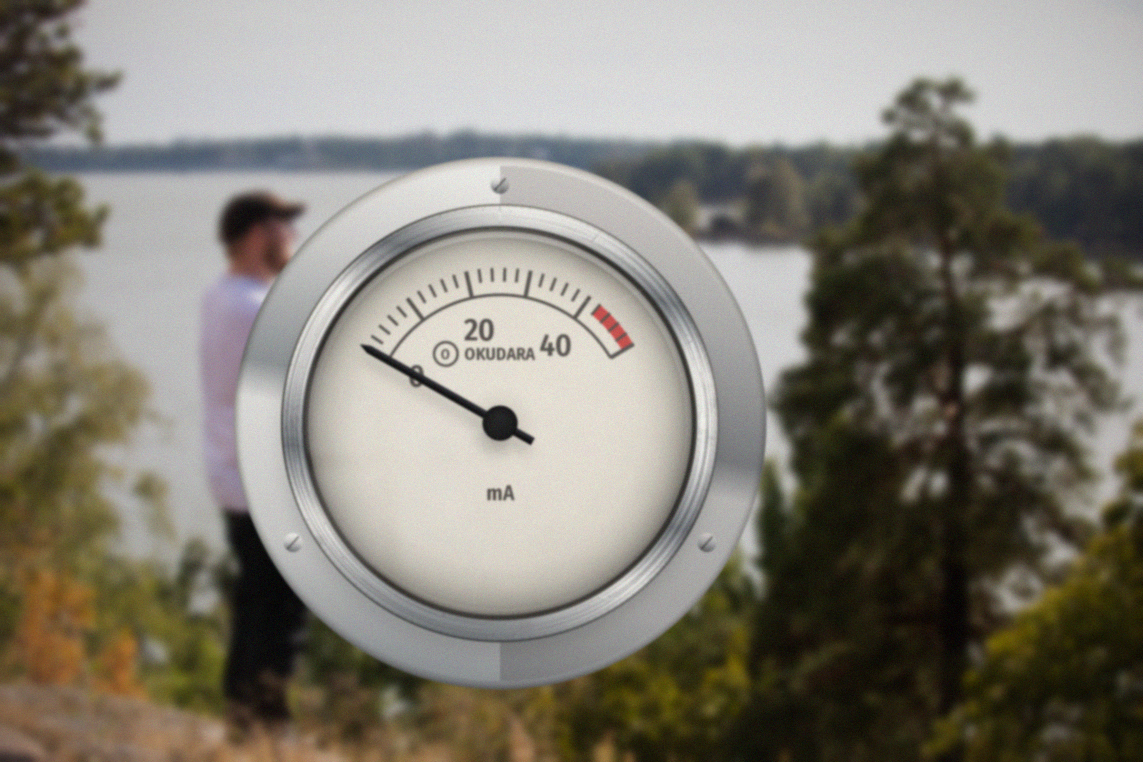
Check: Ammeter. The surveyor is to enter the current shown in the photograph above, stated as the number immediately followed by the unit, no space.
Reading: 0mA
